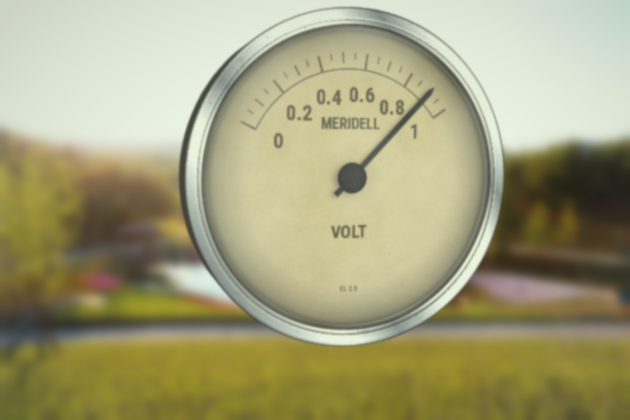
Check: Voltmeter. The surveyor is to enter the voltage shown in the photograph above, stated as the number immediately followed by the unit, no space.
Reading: 0.9V
